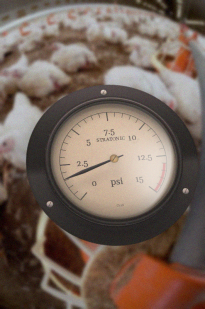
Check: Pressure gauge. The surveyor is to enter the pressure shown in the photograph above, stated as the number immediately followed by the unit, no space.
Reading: 1.5psi
